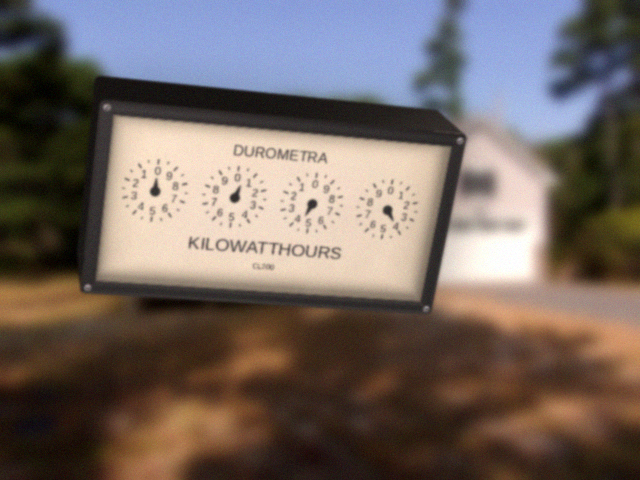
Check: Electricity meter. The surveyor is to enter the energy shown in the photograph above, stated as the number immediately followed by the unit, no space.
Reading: 44kWh
